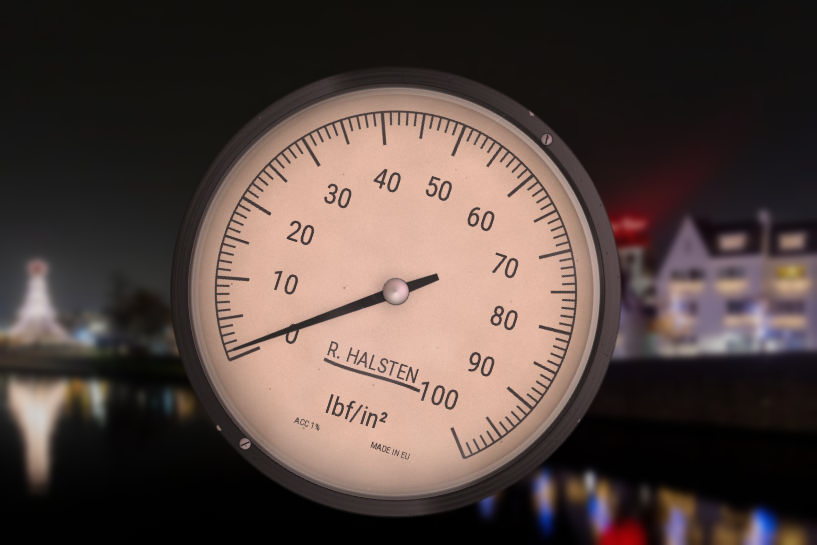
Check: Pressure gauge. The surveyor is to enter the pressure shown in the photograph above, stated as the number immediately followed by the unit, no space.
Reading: 1psi
